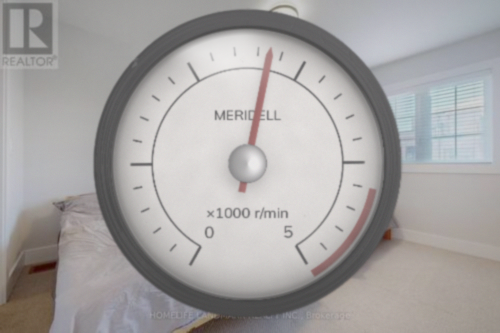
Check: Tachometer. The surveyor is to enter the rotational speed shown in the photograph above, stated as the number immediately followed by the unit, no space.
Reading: 2700rpm
